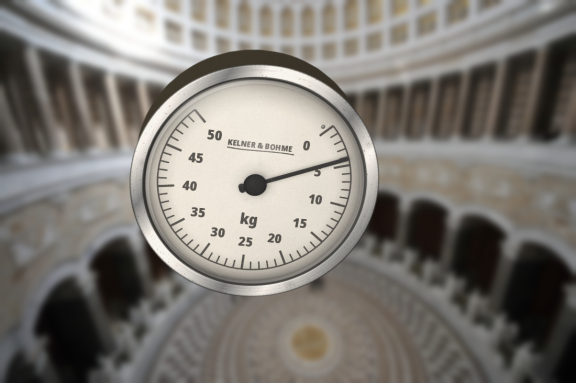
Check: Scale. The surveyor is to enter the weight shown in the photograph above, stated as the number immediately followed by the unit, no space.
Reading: 4kg
